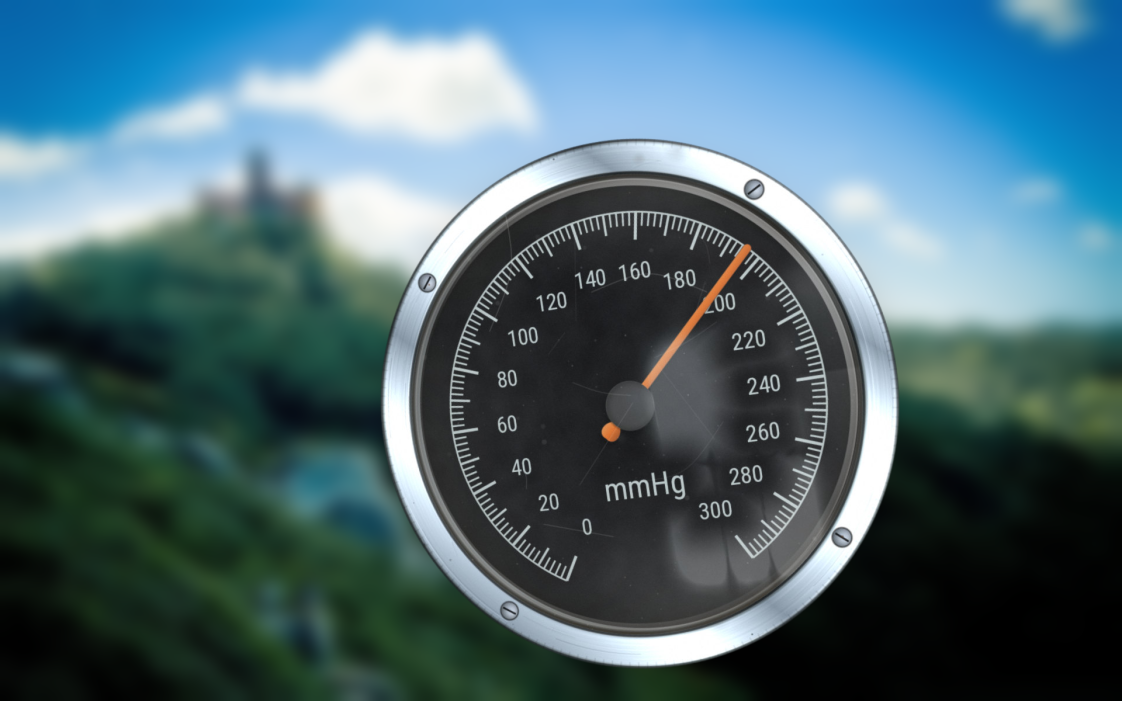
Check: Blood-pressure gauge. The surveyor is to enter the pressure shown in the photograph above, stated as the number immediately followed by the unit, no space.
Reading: 196mmHg
